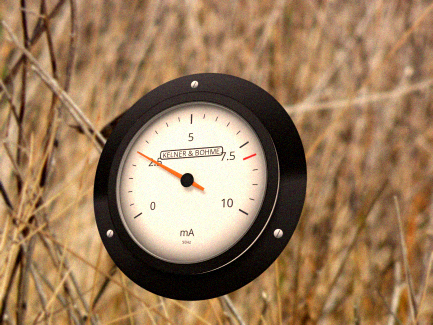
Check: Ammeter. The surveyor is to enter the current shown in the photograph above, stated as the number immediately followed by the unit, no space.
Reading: 2.5mA
